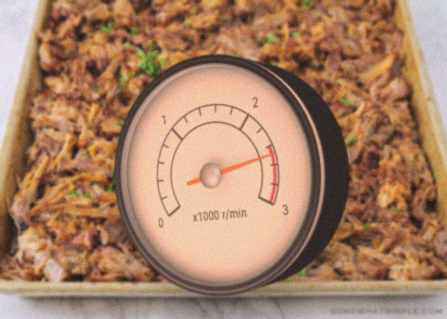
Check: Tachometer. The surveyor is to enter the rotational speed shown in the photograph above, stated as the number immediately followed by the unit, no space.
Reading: 2500rpm
